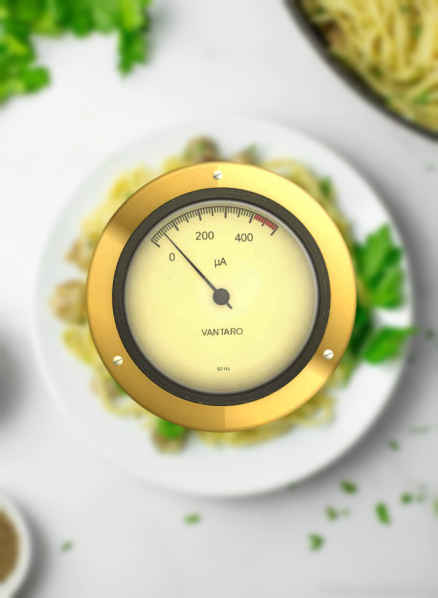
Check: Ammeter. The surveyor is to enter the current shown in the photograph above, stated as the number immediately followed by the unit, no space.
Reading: 50µA
